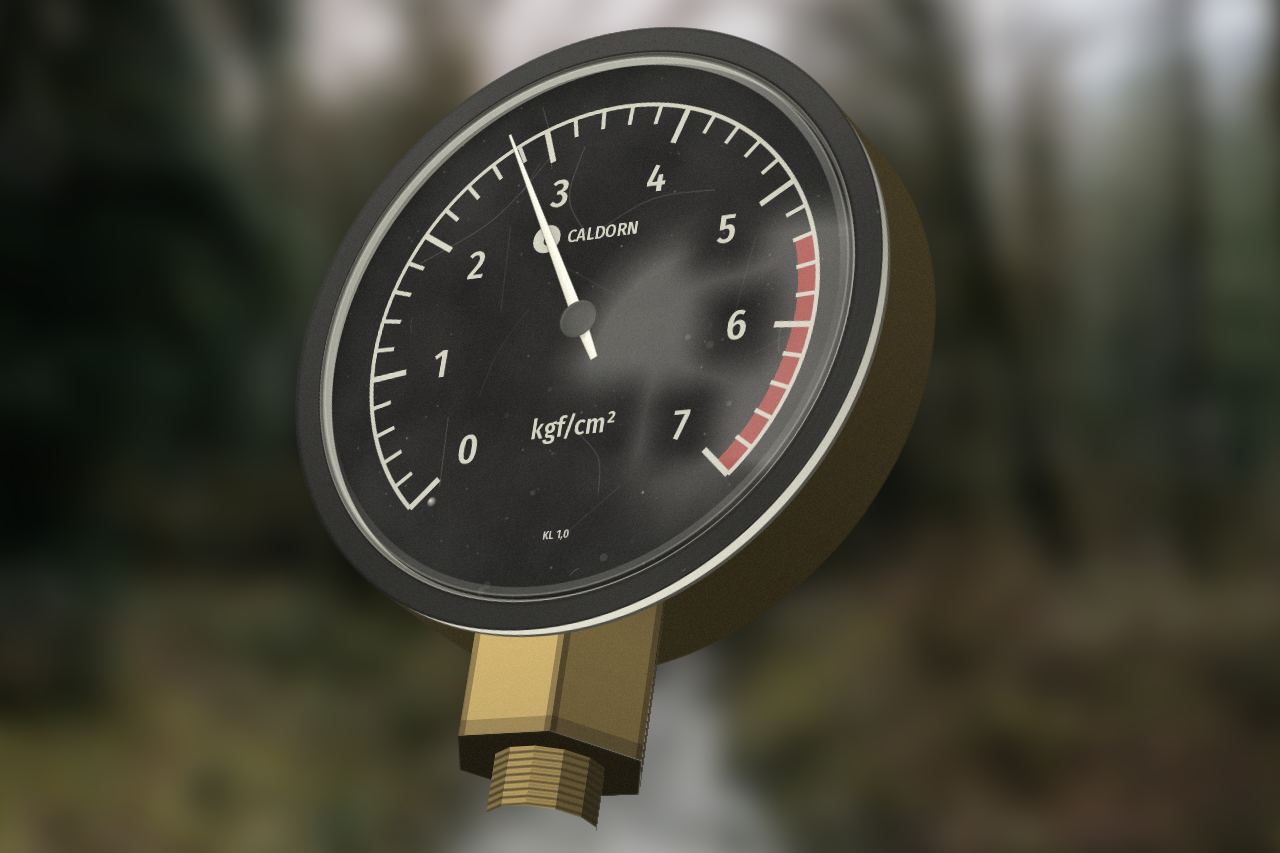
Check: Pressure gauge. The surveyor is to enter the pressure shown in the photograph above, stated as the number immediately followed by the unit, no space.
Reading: 2.8kg/cm²
